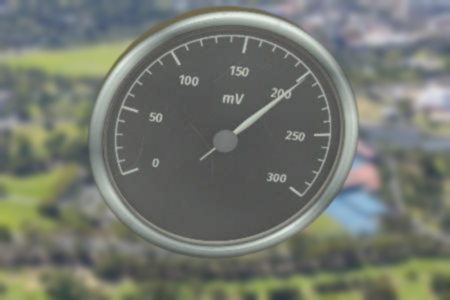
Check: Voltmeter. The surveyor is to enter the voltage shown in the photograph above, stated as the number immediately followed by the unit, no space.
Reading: 200mV
